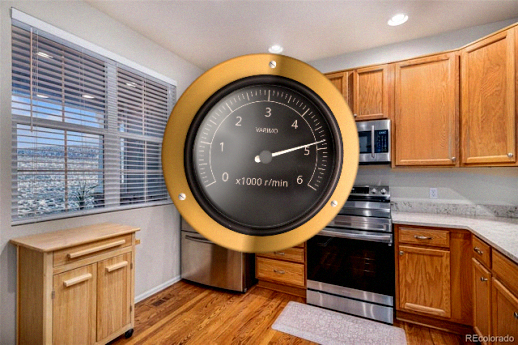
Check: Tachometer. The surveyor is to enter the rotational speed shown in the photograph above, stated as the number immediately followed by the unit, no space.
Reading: 4800rpm
